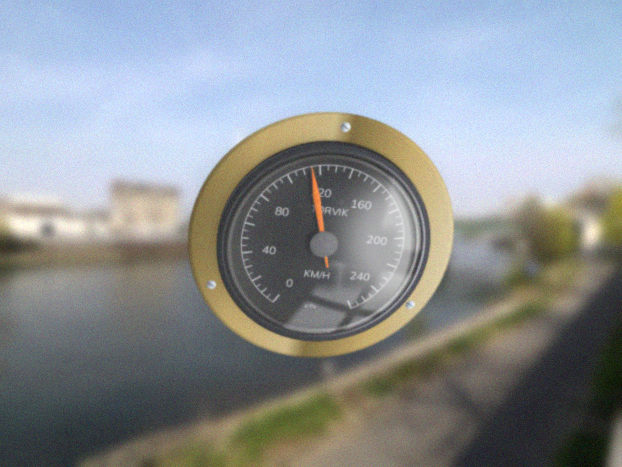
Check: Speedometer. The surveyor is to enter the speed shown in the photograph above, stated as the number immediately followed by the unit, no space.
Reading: 115km/h
